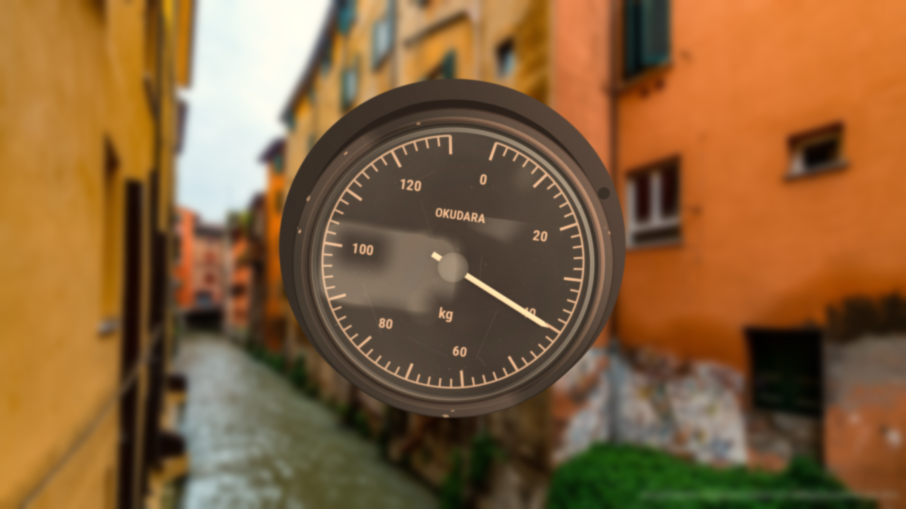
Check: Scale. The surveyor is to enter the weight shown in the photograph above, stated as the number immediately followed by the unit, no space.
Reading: 40kg
